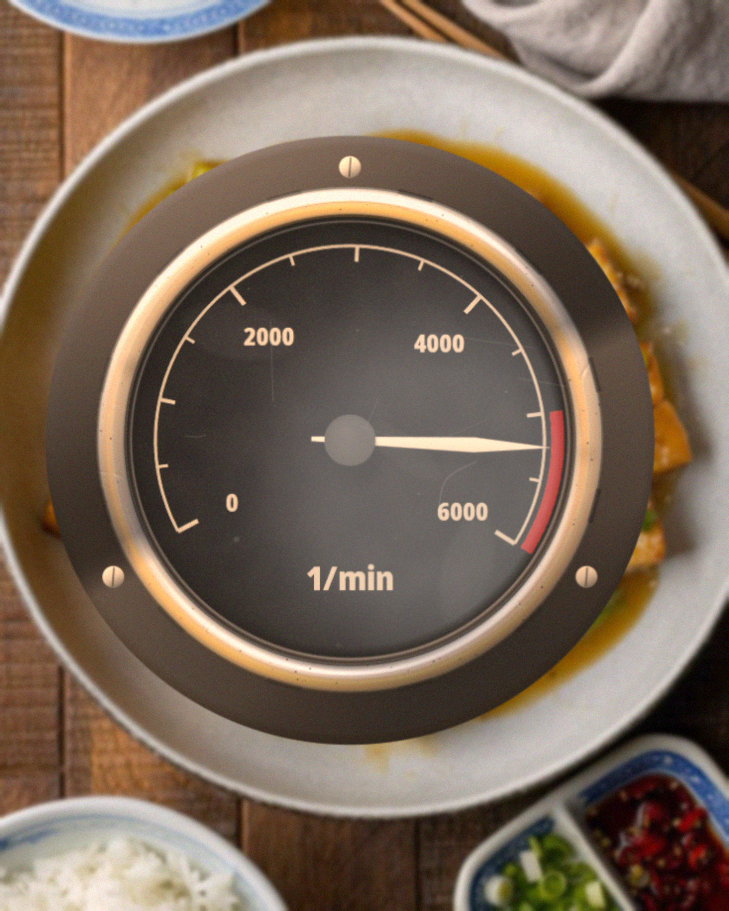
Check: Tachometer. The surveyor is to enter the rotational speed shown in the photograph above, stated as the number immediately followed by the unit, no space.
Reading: 5250rpm
